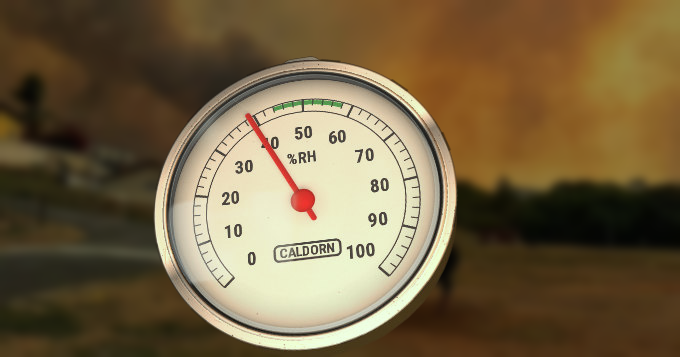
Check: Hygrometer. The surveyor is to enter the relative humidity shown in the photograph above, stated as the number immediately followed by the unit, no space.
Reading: 39%
